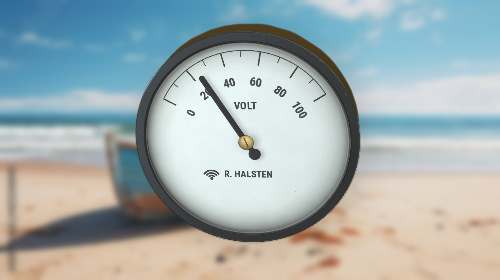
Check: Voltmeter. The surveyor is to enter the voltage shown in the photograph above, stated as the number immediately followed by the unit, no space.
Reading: 25V
